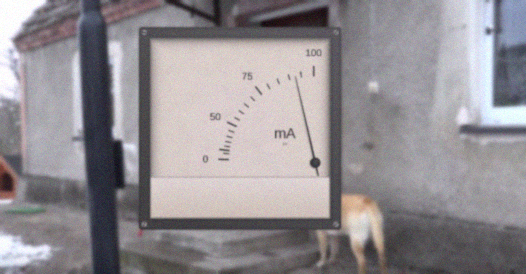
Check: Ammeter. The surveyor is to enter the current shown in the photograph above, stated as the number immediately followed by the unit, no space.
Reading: 92.5mA
